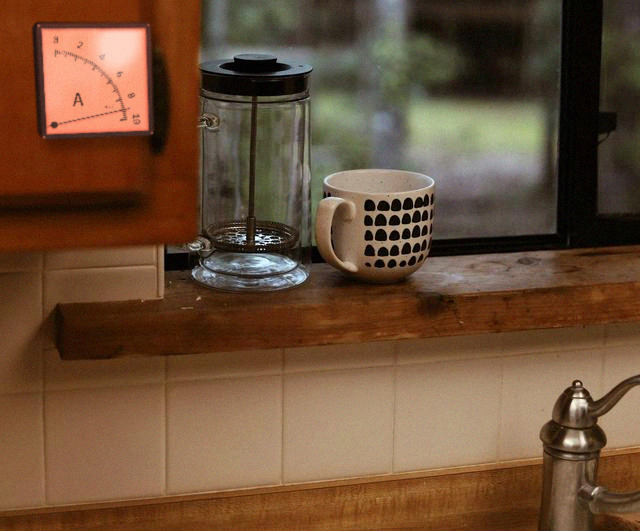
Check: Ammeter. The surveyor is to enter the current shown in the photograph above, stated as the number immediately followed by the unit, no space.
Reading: 9A
